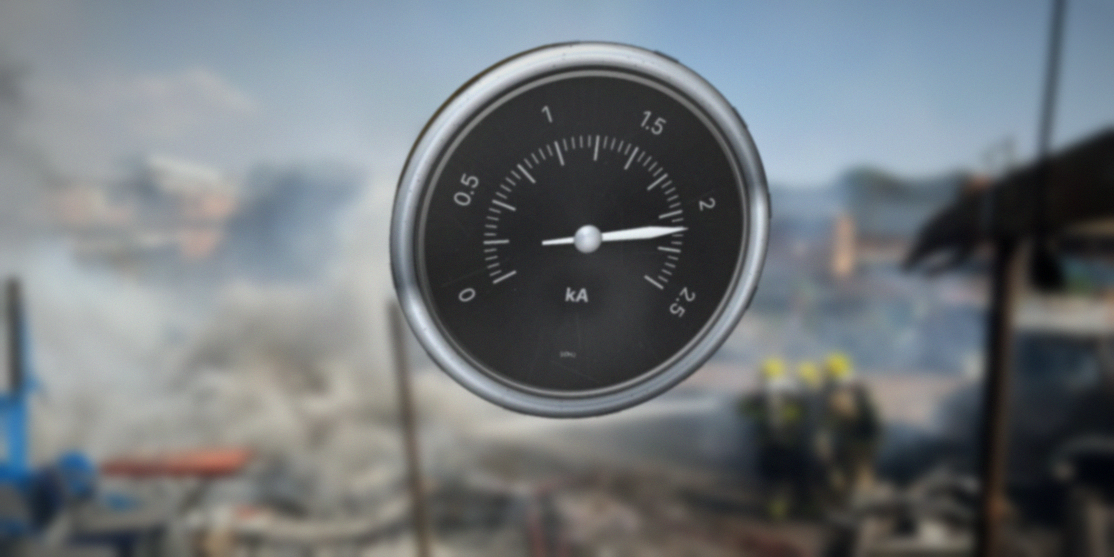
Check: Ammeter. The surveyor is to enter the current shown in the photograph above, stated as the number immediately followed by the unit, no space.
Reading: 2.1kA
